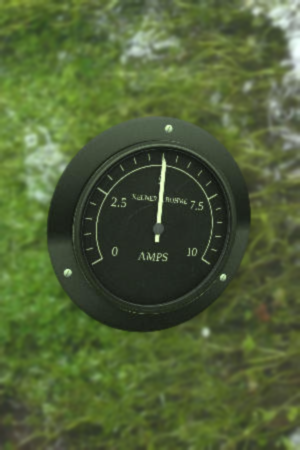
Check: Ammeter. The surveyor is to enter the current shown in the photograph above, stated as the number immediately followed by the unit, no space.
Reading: 5A
